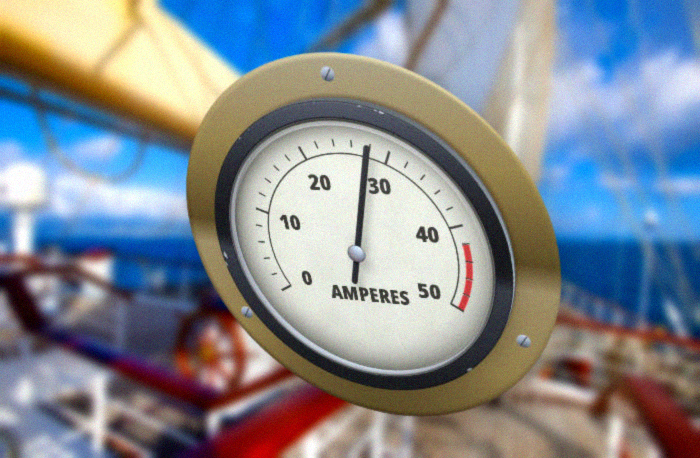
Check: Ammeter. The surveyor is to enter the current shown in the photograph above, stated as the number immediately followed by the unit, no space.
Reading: 28A
